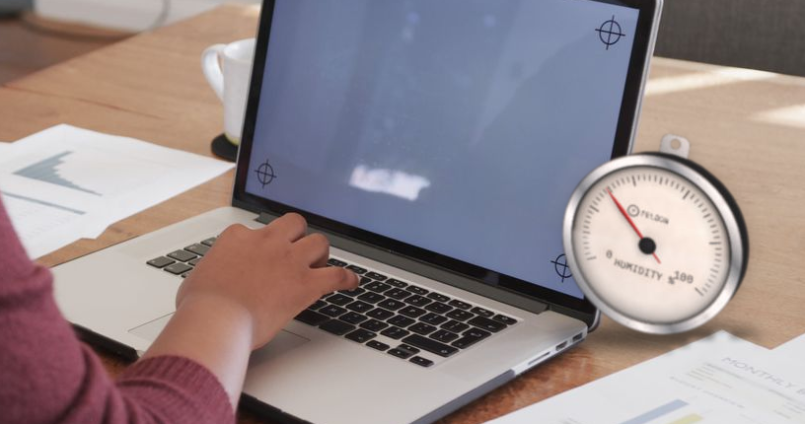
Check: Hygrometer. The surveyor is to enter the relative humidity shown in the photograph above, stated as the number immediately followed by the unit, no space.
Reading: 30%
